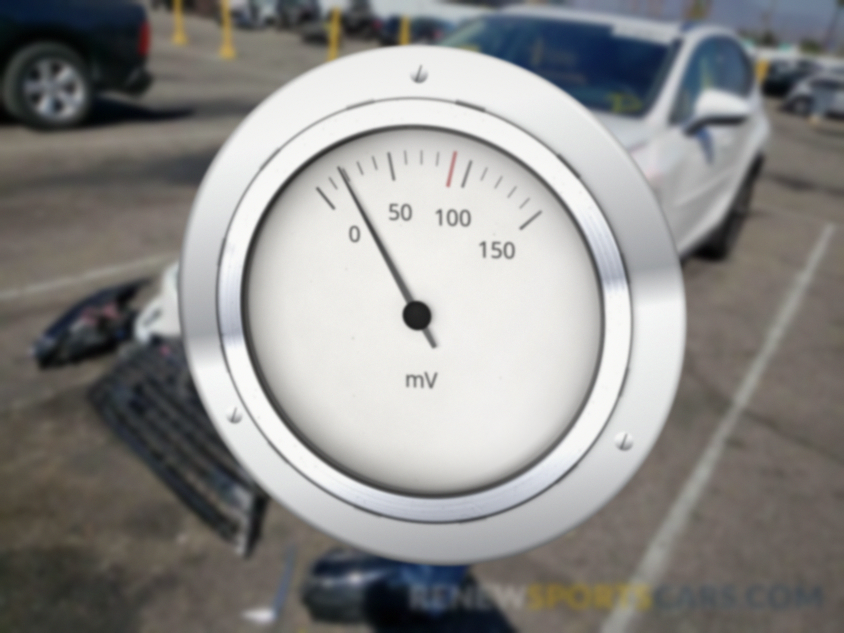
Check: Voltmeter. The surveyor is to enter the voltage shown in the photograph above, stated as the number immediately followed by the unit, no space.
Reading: 20mV
